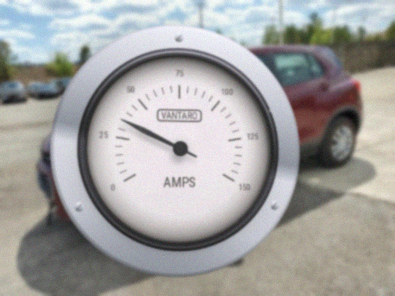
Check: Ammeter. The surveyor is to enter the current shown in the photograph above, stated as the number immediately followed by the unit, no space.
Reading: 35A
